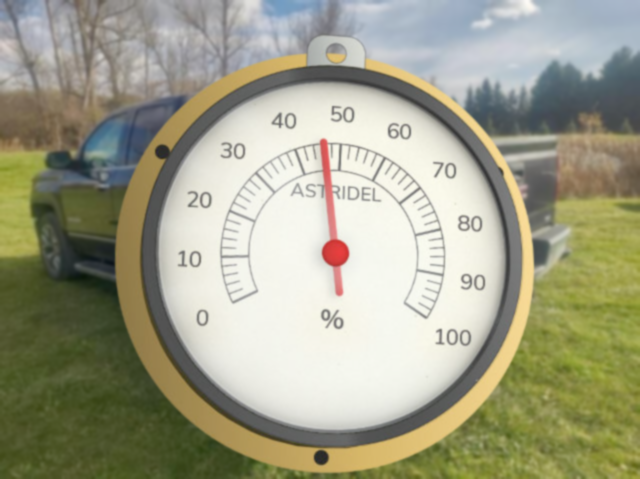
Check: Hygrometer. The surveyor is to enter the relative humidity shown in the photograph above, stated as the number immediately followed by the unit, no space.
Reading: 46%
